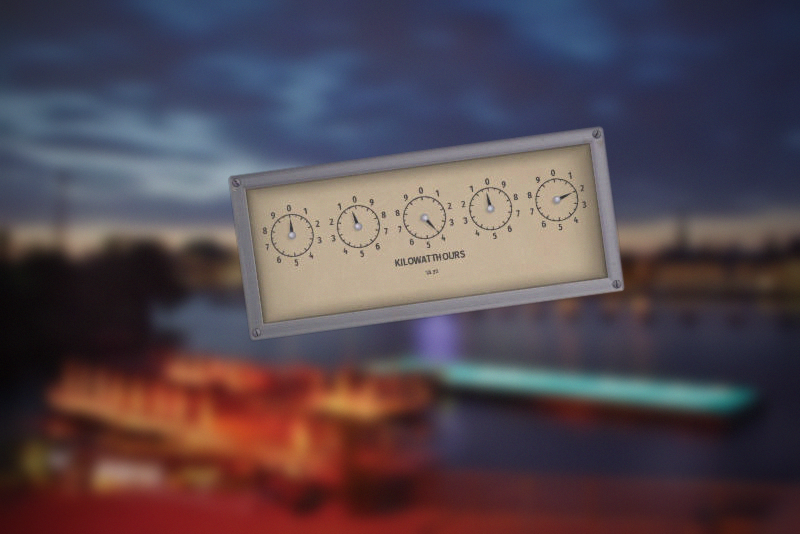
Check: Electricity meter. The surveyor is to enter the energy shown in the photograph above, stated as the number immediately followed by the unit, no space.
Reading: 402kWh
